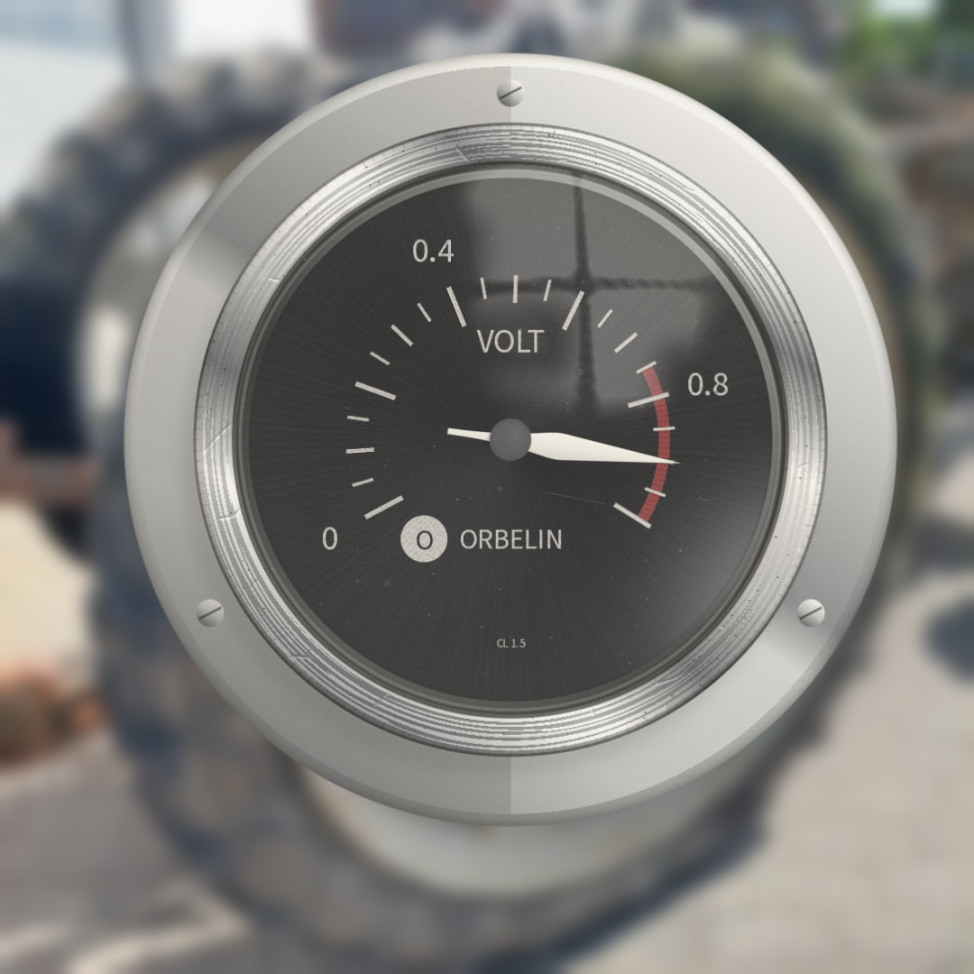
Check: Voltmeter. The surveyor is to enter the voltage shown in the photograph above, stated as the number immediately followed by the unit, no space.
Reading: 0.9V
